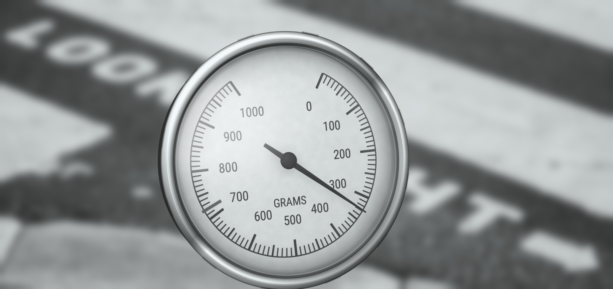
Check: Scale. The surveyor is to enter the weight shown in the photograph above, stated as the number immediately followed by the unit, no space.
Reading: 330g
